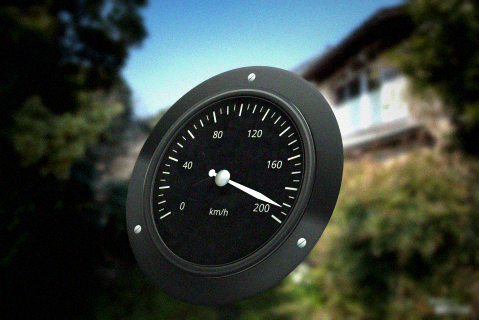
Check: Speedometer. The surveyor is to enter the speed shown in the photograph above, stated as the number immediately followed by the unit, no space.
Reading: 192.5km/h
